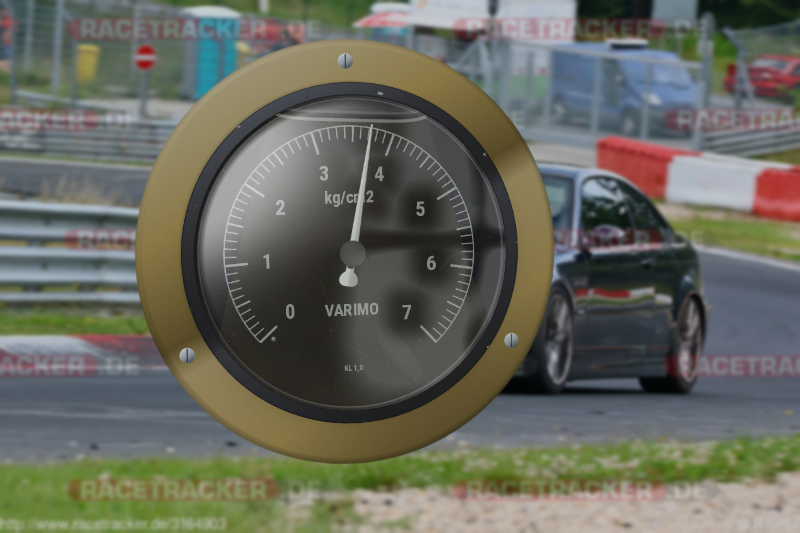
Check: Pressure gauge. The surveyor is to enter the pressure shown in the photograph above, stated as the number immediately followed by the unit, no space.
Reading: 3.7kg/cm²
